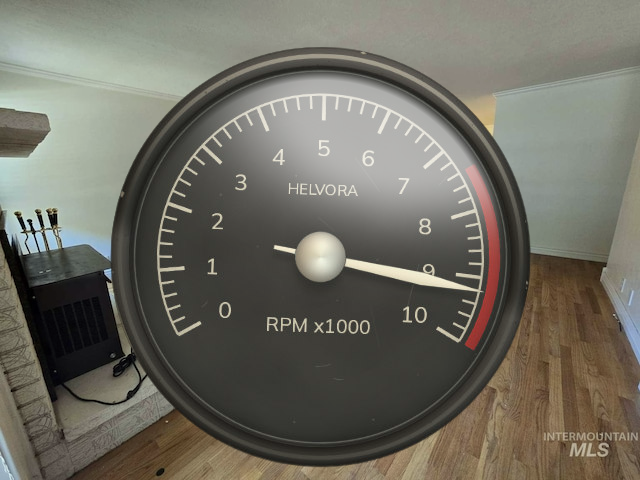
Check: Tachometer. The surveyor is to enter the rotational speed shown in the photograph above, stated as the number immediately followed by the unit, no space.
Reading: 9200rpm
